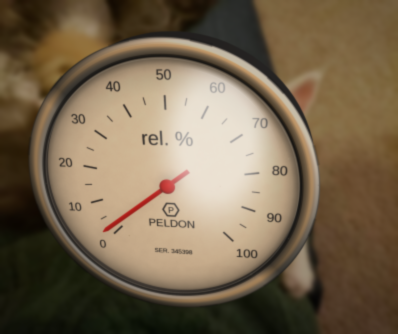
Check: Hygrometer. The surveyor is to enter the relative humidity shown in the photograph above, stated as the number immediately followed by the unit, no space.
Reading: 2.5%
